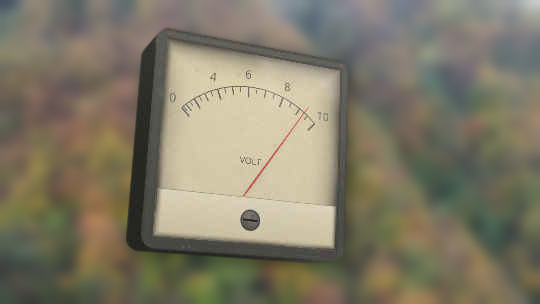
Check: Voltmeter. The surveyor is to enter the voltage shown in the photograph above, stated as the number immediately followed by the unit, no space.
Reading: 9.25V
